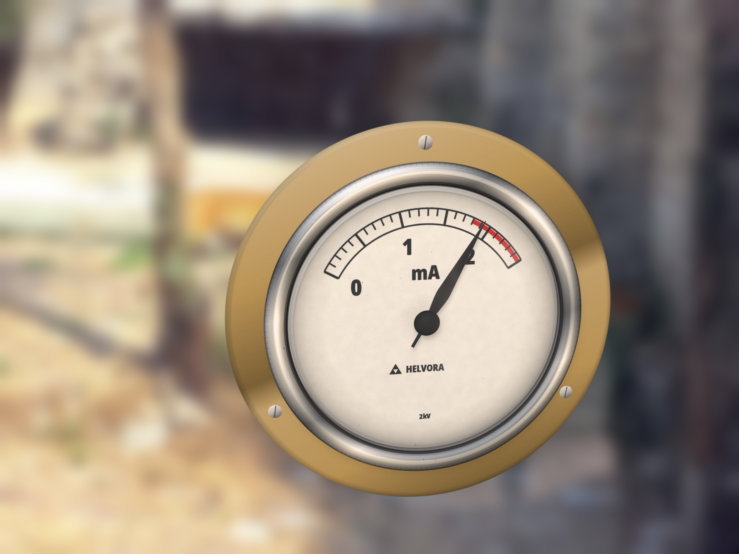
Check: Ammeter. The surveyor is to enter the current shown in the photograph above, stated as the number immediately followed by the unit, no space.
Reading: 1.9mA
